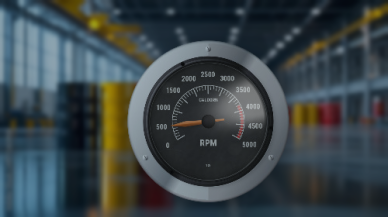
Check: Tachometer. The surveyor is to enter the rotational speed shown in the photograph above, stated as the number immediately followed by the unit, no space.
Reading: 500rpm
